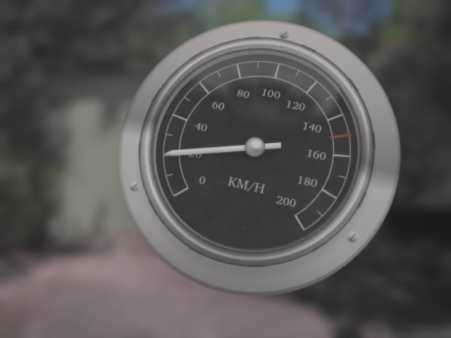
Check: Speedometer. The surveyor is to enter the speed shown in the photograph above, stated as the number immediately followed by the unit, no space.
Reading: 20km/h
